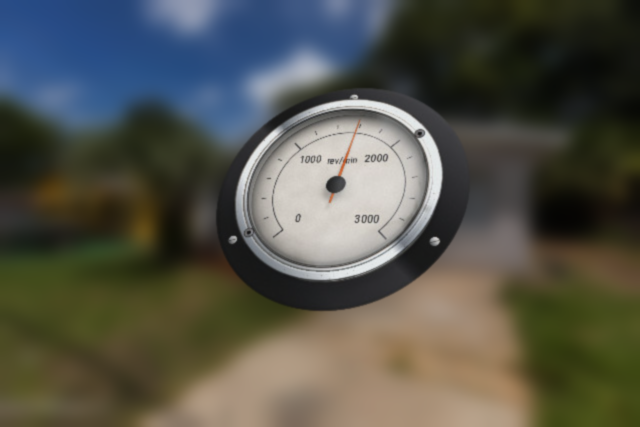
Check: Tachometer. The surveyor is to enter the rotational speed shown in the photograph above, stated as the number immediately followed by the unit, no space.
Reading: 1600rpm
